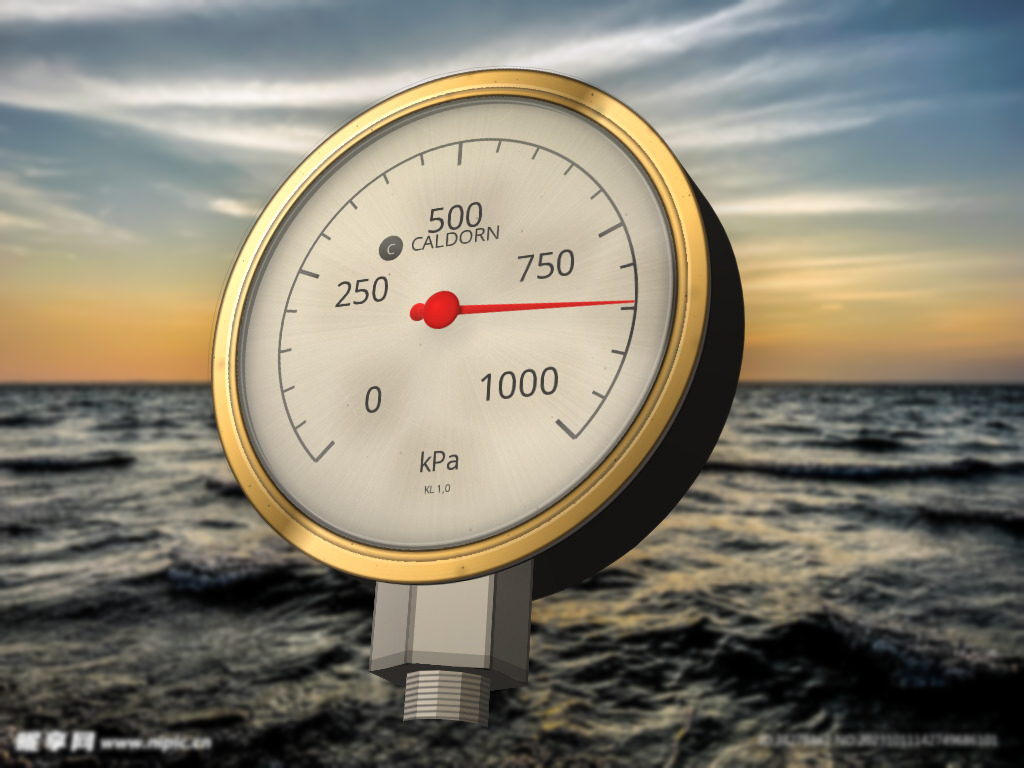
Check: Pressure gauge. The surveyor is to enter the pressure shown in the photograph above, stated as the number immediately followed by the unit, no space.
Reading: 850kPa
